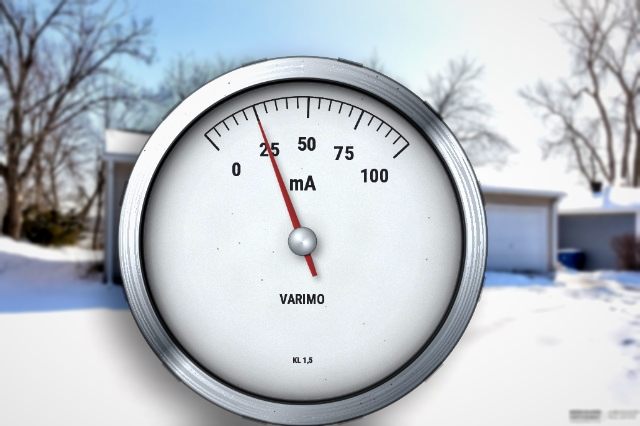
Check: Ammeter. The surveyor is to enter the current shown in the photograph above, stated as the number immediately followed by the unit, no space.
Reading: 25mA
